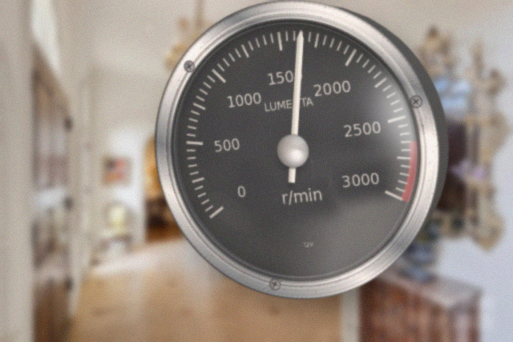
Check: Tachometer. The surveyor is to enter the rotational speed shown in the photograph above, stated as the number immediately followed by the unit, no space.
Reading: 1650rpm
